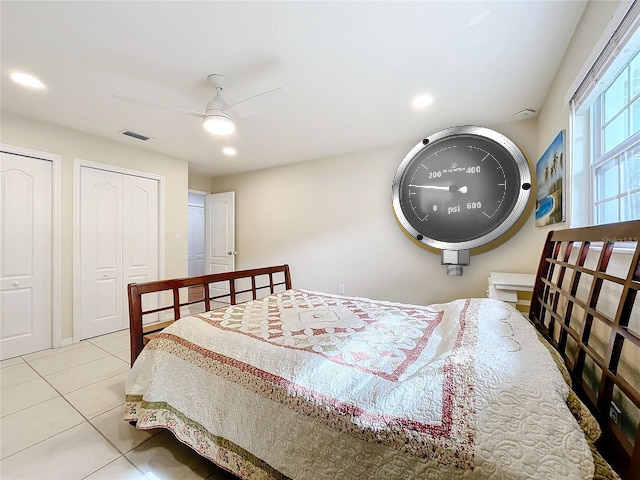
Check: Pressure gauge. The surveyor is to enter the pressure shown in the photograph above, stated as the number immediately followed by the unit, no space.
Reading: 125psi
